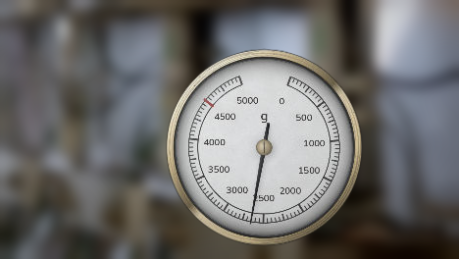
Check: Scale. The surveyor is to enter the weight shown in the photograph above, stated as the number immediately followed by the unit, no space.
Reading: 2650g
